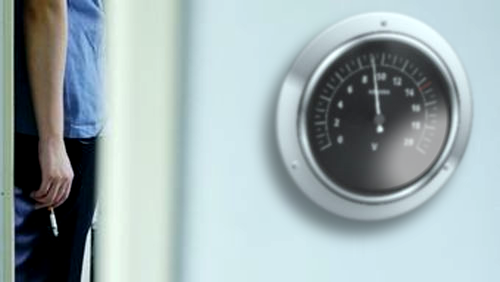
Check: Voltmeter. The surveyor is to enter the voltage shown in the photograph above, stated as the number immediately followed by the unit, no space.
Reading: 9V
